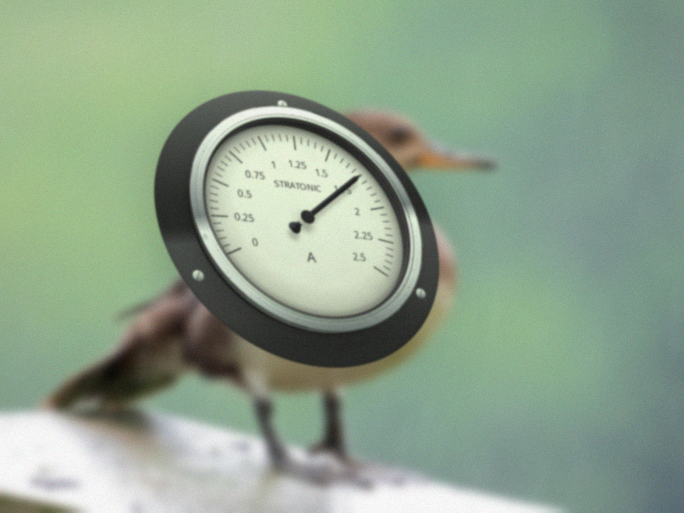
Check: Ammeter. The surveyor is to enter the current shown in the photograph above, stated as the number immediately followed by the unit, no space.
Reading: 1.75A
